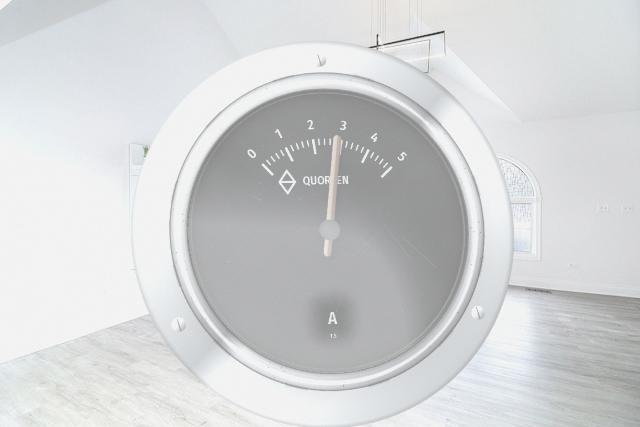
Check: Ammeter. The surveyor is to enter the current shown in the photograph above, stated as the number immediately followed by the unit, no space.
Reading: 2.8A
